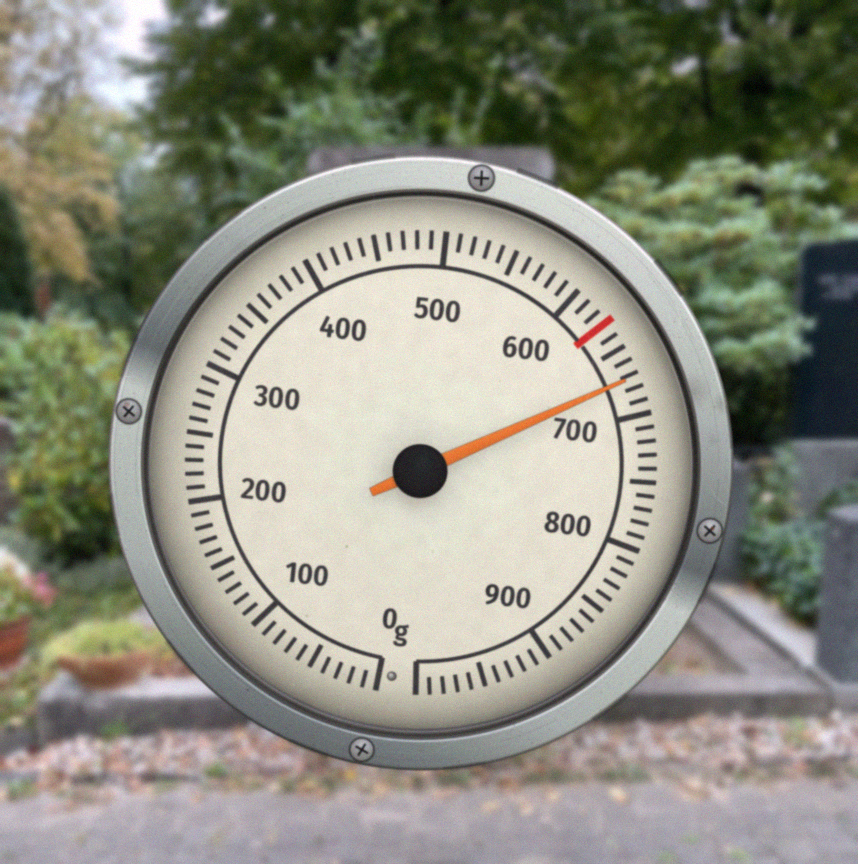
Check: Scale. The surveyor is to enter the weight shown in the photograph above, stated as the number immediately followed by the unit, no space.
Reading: 670g
